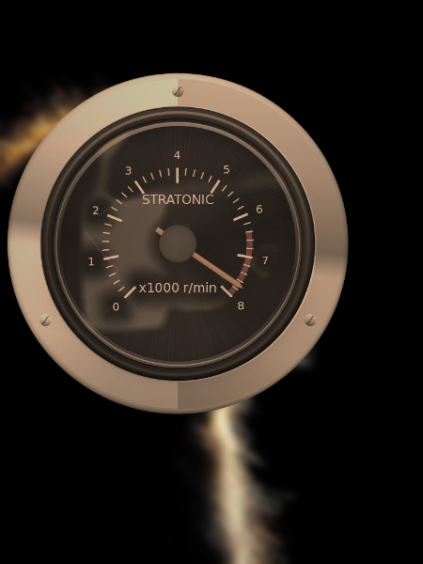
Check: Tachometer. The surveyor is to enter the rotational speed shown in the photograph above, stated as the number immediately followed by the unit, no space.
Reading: 7700rpm
